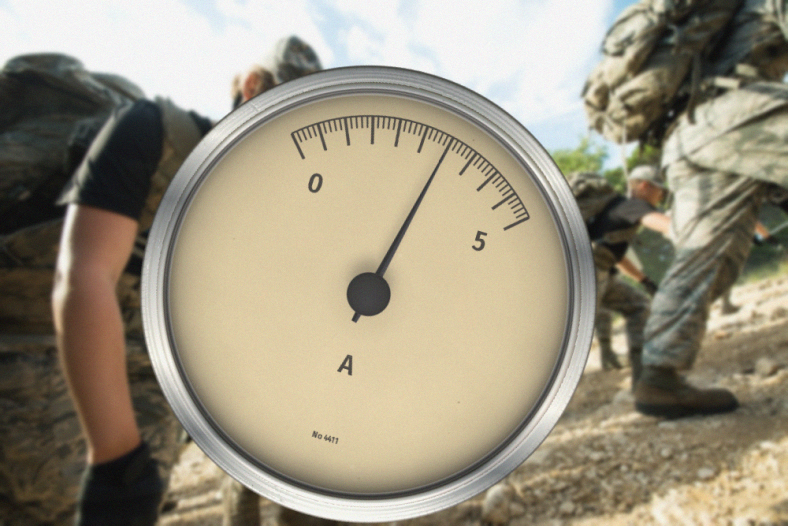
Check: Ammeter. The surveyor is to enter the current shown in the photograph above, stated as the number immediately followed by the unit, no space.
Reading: 3A
